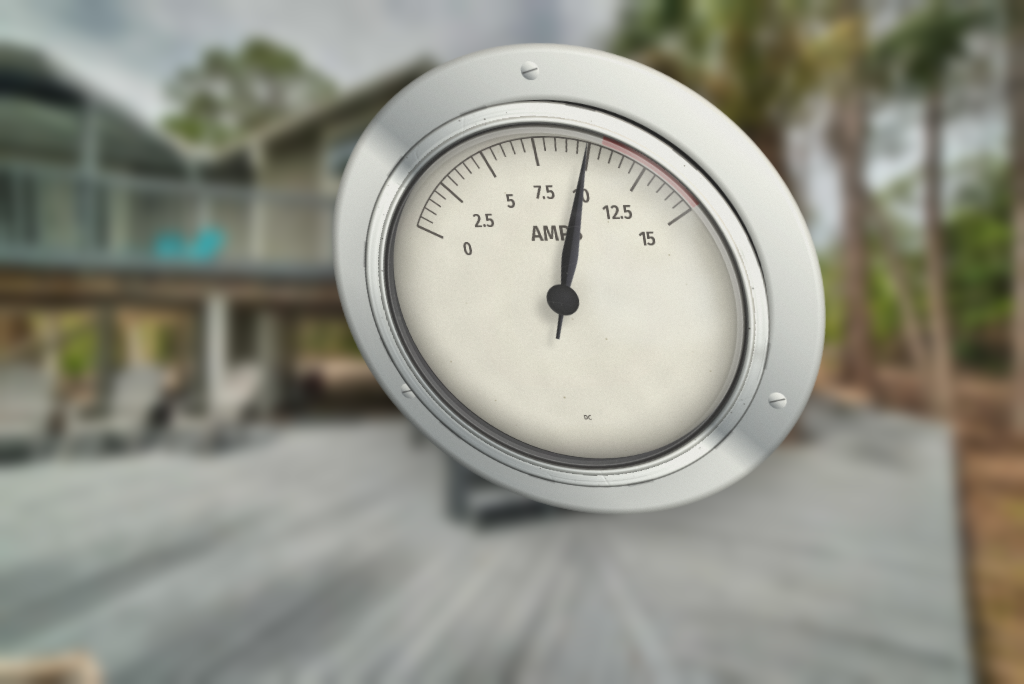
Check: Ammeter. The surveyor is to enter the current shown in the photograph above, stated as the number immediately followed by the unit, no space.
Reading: 10A
